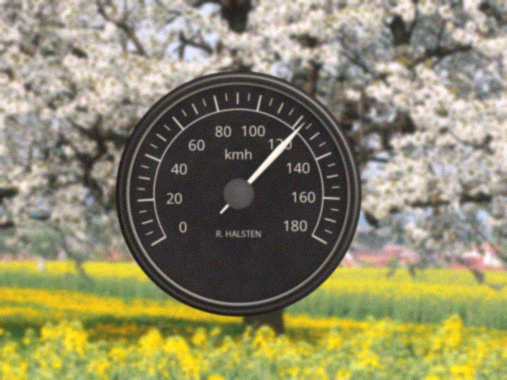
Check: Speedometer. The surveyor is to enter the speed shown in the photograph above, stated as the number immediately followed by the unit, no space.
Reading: 122.5km/h
